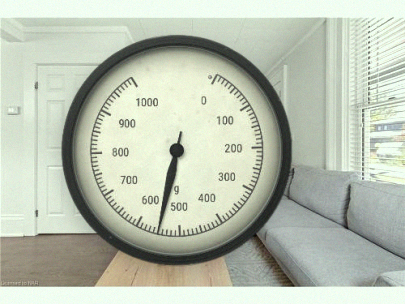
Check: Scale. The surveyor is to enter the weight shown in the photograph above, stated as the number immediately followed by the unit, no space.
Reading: 550g
